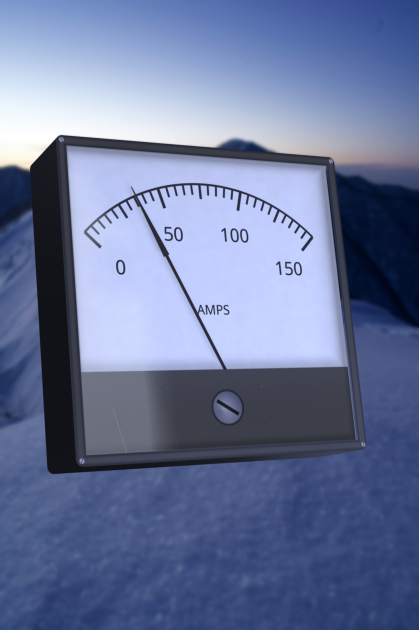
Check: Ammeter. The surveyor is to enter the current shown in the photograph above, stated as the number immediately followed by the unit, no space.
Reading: 35A
